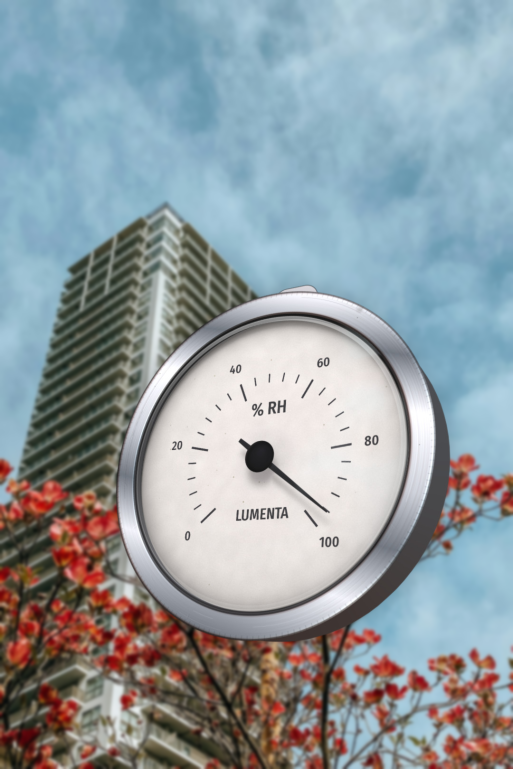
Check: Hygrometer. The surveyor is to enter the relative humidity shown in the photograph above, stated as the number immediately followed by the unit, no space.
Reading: 96%
